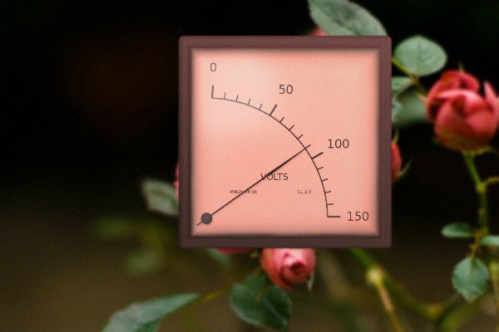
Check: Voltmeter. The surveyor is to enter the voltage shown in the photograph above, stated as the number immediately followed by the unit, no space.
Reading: 90V
